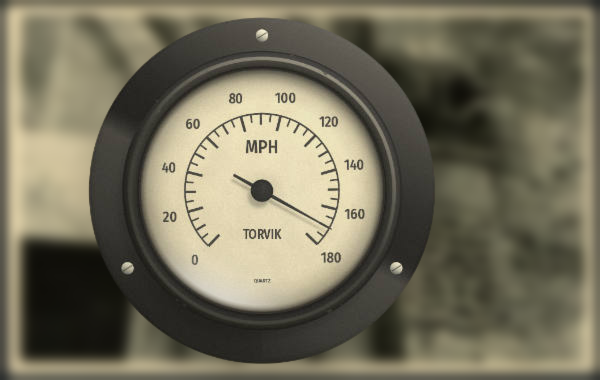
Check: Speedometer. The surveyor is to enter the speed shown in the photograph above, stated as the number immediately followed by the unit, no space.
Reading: 170mph
